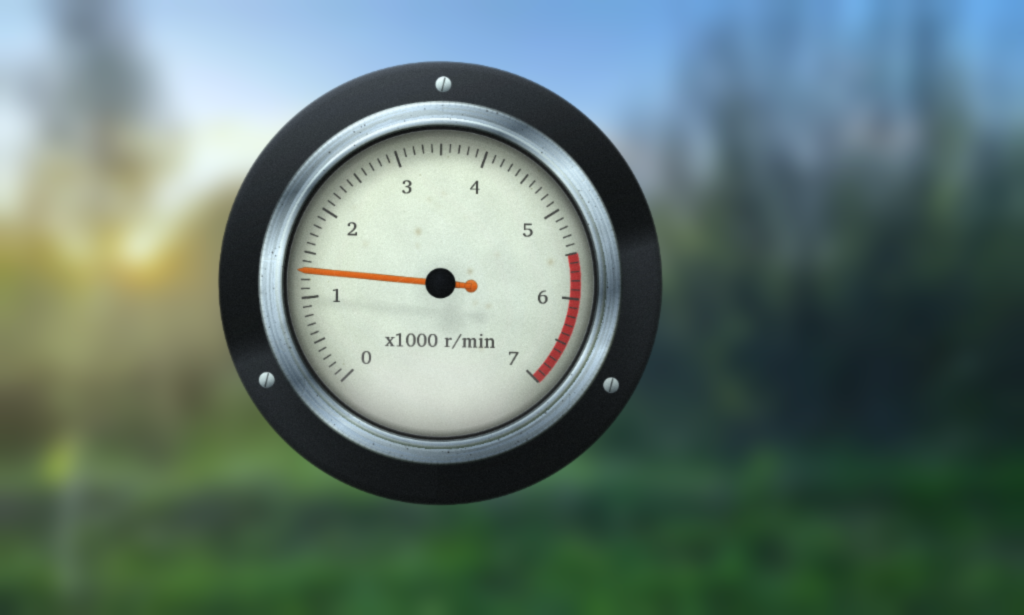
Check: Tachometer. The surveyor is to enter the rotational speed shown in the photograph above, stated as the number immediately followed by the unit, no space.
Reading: 1300rpm
